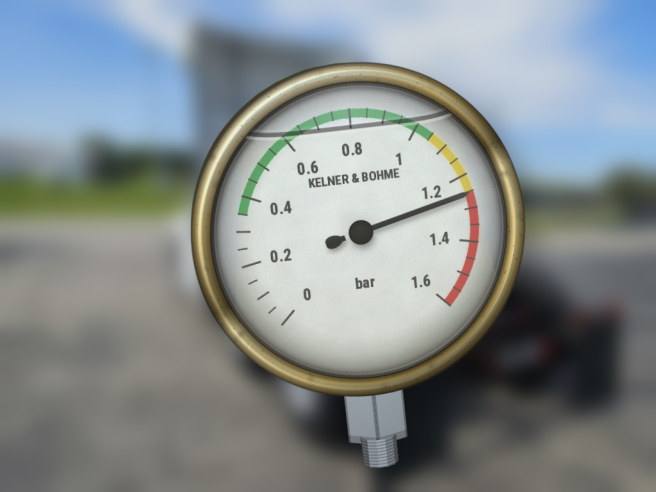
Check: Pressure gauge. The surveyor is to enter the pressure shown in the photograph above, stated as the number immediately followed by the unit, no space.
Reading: 1.25bar
